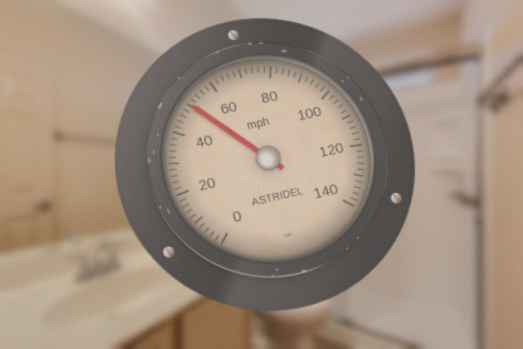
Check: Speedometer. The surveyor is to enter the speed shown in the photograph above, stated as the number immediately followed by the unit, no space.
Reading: 50mph
